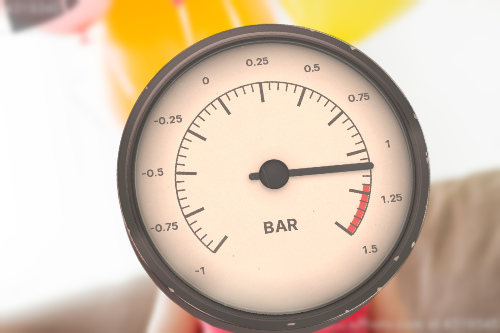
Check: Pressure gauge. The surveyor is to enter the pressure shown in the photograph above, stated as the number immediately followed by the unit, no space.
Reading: 1.1bar
